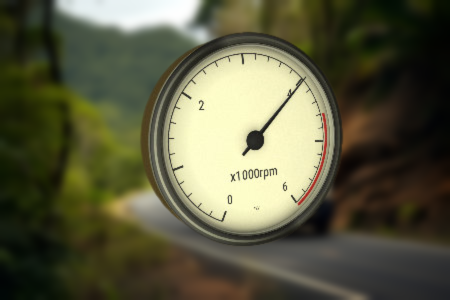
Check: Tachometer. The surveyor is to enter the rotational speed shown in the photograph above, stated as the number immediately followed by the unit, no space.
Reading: 4000rpm
